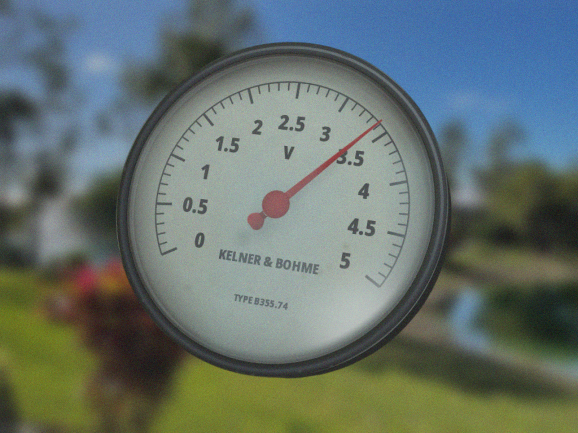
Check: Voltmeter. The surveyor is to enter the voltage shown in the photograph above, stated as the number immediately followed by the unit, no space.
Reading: 3.4V
